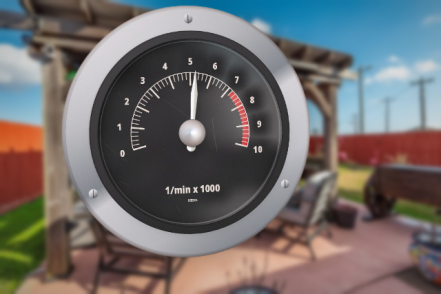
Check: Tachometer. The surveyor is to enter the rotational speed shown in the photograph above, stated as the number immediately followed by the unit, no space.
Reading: 5200rpm
